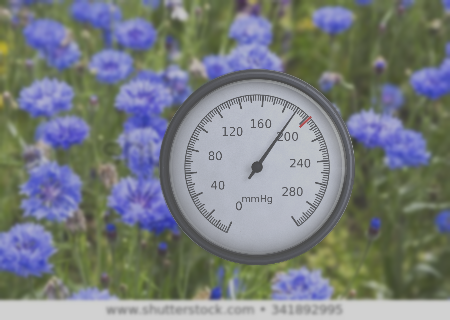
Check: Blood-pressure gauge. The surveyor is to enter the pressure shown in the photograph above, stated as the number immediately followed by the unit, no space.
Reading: 190mmHg
